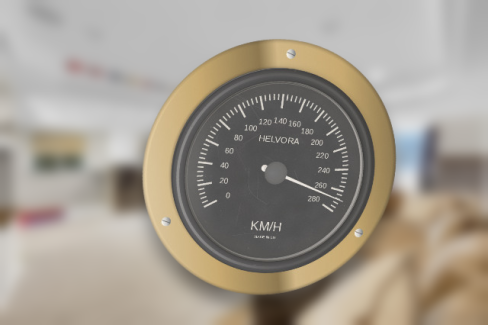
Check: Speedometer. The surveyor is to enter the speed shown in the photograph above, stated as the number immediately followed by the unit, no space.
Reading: 268km/h
